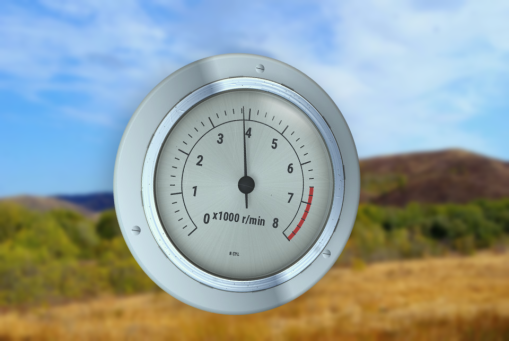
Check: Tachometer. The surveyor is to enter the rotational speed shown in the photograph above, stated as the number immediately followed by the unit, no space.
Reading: 3800rpm
